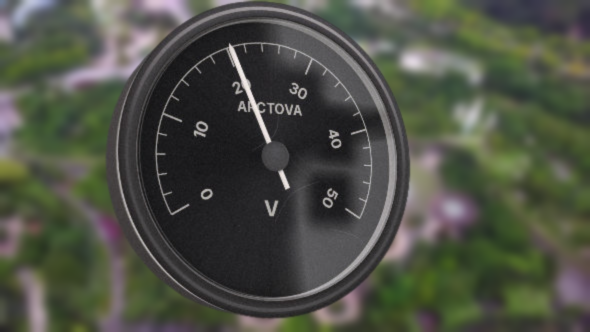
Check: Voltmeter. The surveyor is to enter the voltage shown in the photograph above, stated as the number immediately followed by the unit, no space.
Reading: 20V
